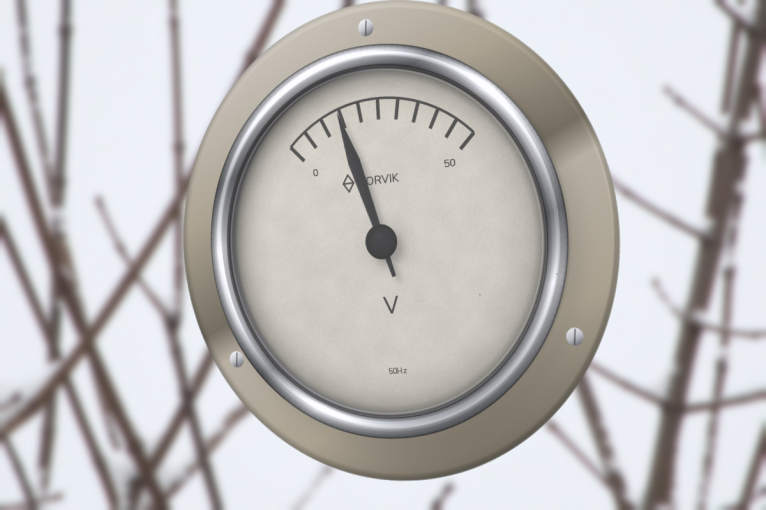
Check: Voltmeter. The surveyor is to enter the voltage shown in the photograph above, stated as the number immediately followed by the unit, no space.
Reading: 15V
